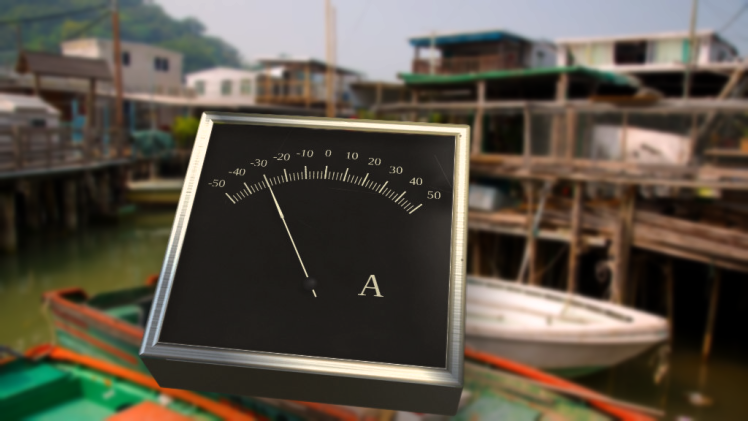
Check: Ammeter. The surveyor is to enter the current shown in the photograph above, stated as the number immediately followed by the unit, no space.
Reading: -30A
